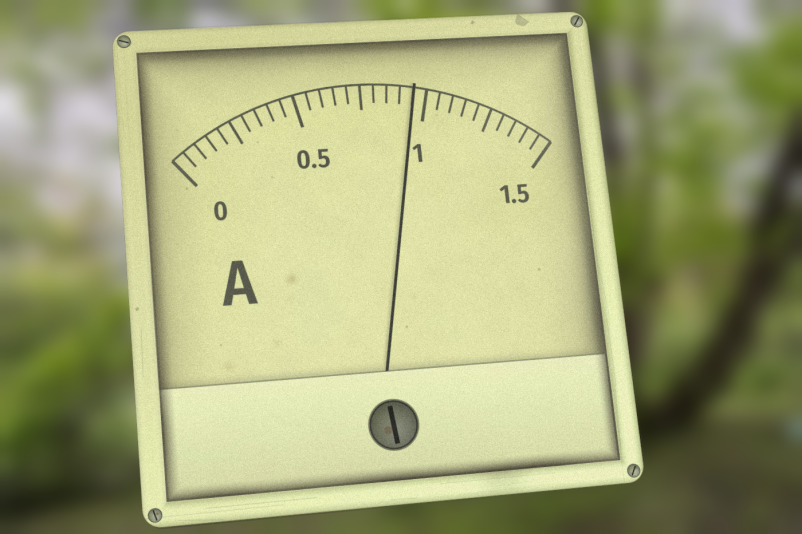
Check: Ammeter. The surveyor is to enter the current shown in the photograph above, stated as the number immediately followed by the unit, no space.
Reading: 0.95A
